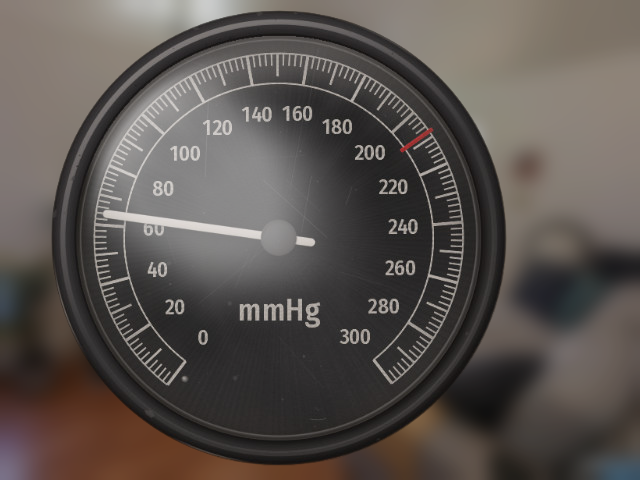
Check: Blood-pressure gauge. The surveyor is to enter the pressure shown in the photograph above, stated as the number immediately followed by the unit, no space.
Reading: 64mmHg
